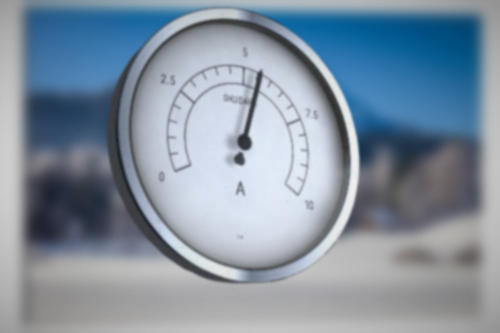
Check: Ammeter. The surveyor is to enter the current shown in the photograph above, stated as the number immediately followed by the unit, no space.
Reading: 5.5A
